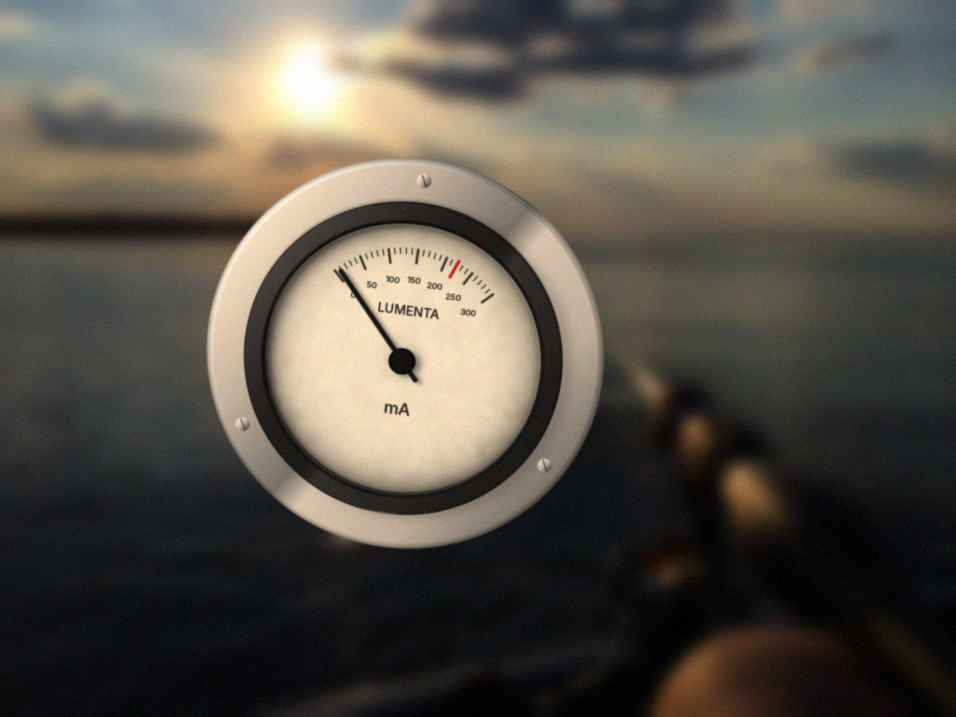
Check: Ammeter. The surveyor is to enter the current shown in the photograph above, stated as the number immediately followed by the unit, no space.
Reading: 10mA
